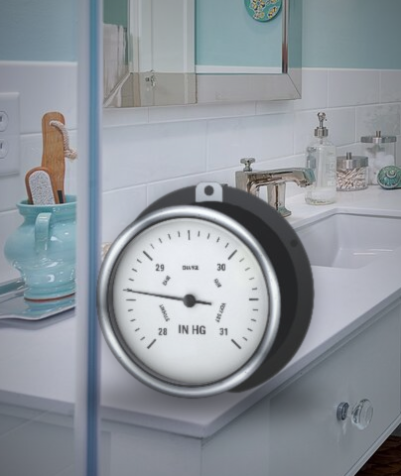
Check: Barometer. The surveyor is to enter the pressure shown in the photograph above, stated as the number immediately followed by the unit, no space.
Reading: 28.6inHg
